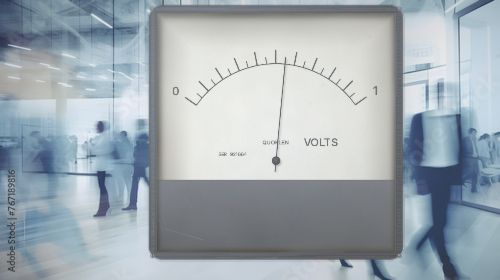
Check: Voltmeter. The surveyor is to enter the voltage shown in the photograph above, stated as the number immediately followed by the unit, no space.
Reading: 0.55V
